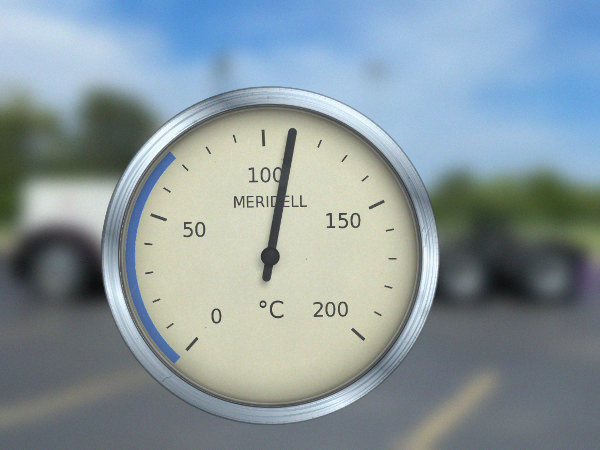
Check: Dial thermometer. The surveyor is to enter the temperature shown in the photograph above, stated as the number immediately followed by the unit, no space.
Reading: 110°C
